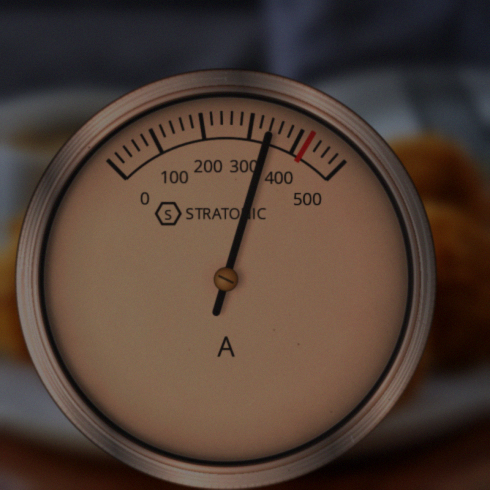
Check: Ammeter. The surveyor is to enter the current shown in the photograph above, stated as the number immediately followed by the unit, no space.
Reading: 340A
